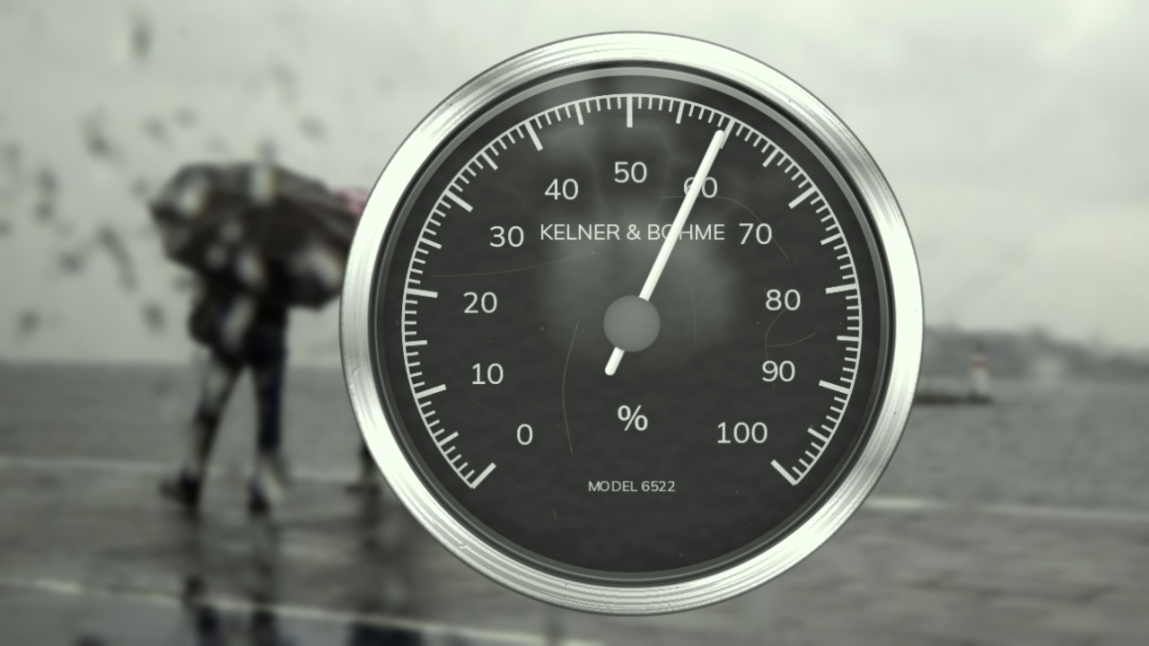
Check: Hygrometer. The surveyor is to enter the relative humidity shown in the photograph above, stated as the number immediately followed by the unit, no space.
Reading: 59.5%
